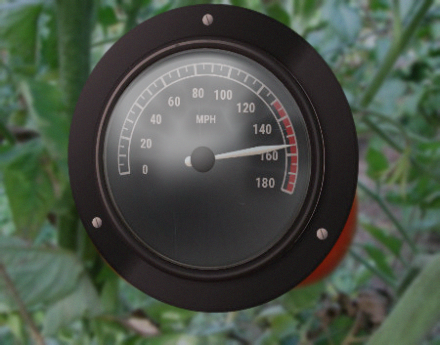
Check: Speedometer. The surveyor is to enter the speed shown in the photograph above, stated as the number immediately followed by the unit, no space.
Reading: 155mph
